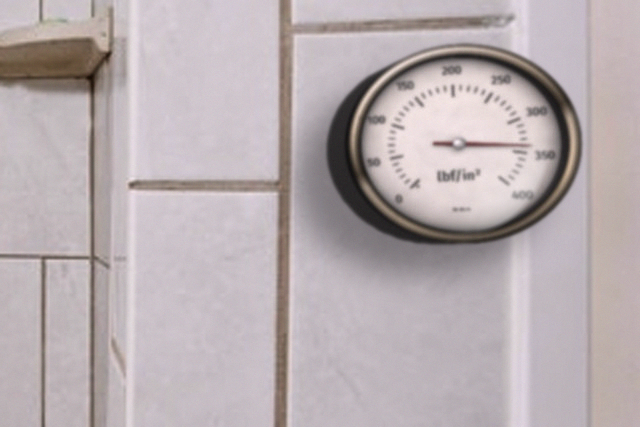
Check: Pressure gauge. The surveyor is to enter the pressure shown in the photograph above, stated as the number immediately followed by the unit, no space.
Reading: 340psi
